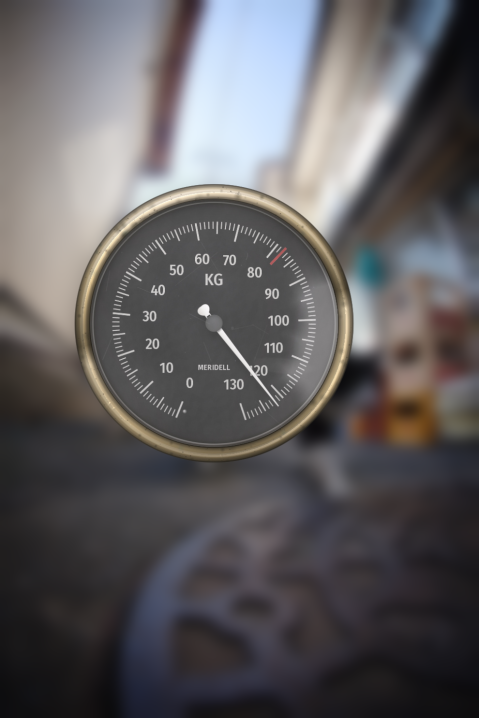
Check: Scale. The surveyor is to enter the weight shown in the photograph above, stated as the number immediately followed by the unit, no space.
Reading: 122kg
